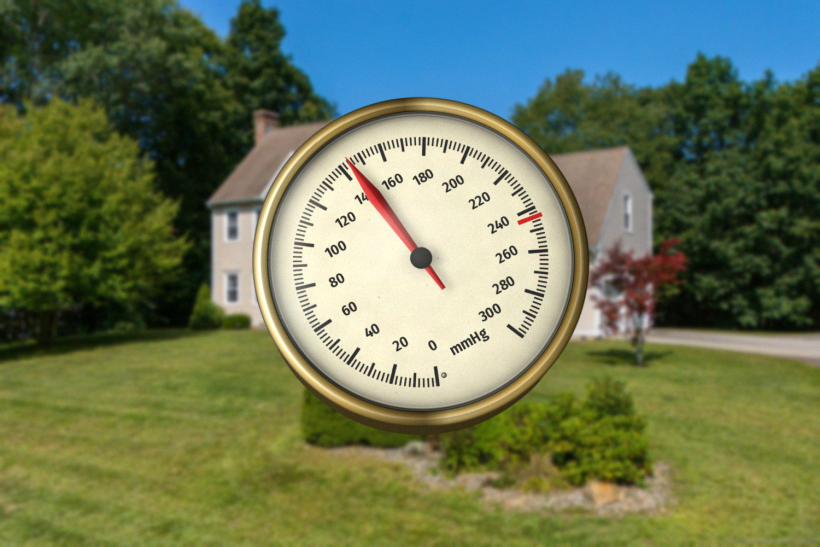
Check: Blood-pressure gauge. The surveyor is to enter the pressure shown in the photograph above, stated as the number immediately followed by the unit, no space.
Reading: 144mmHg
